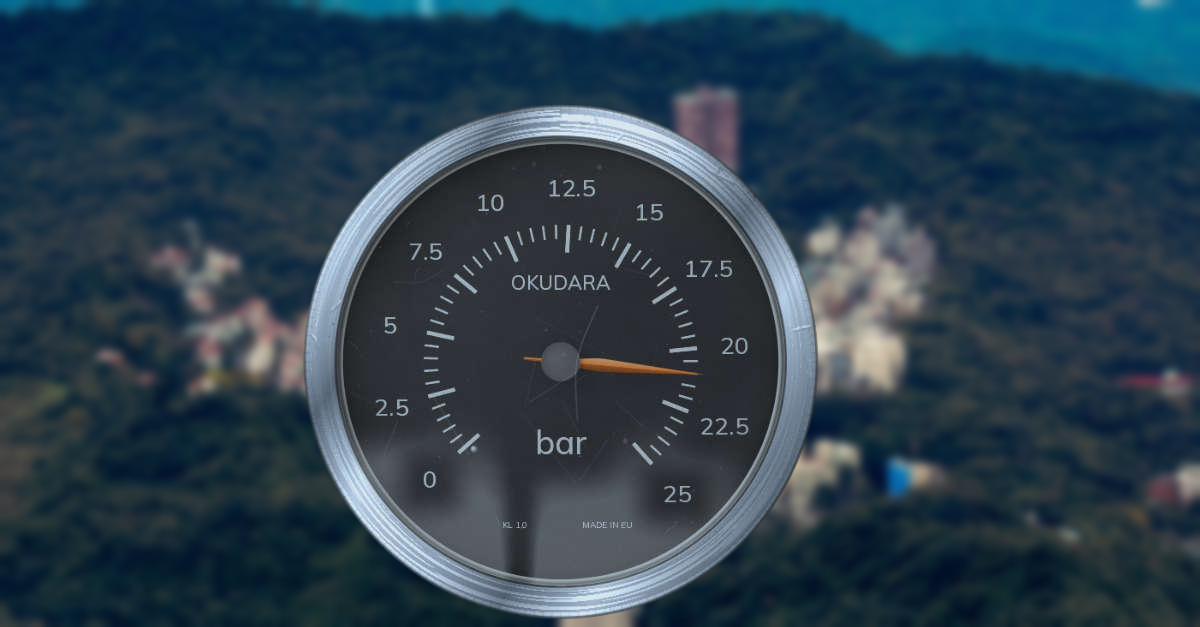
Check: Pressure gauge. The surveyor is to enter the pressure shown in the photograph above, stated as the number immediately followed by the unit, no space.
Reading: 21bar
